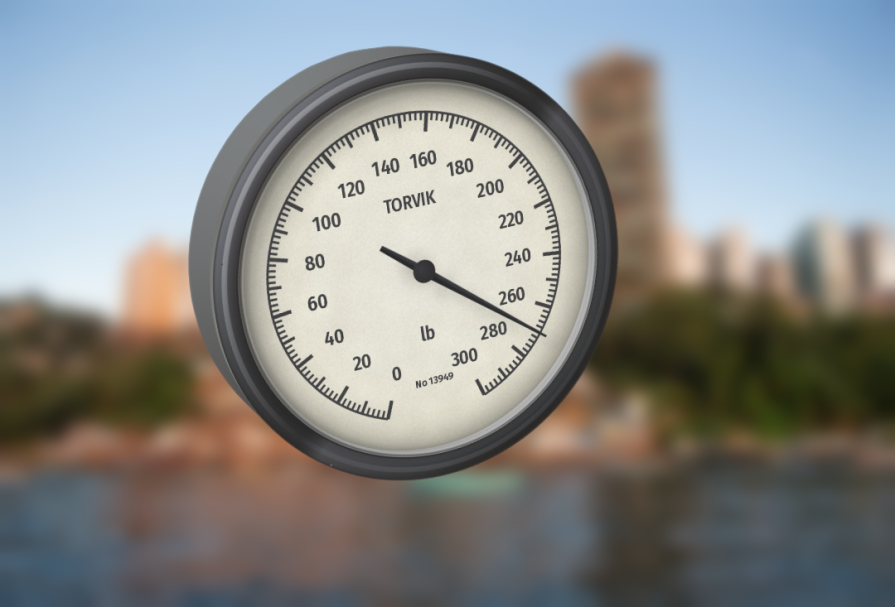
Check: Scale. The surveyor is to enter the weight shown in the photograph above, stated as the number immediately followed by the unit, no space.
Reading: 270lb
